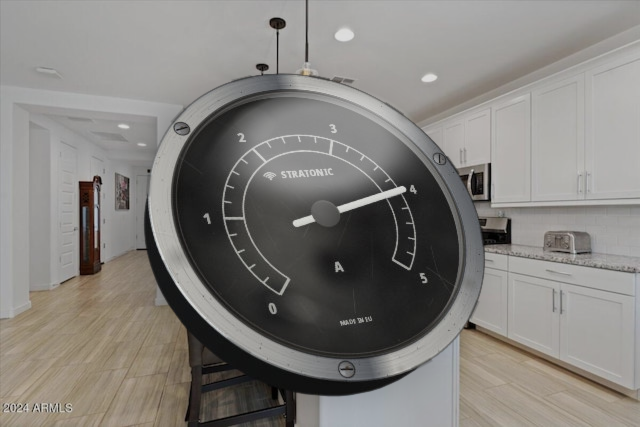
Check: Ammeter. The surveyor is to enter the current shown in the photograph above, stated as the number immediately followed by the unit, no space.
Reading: 4A
